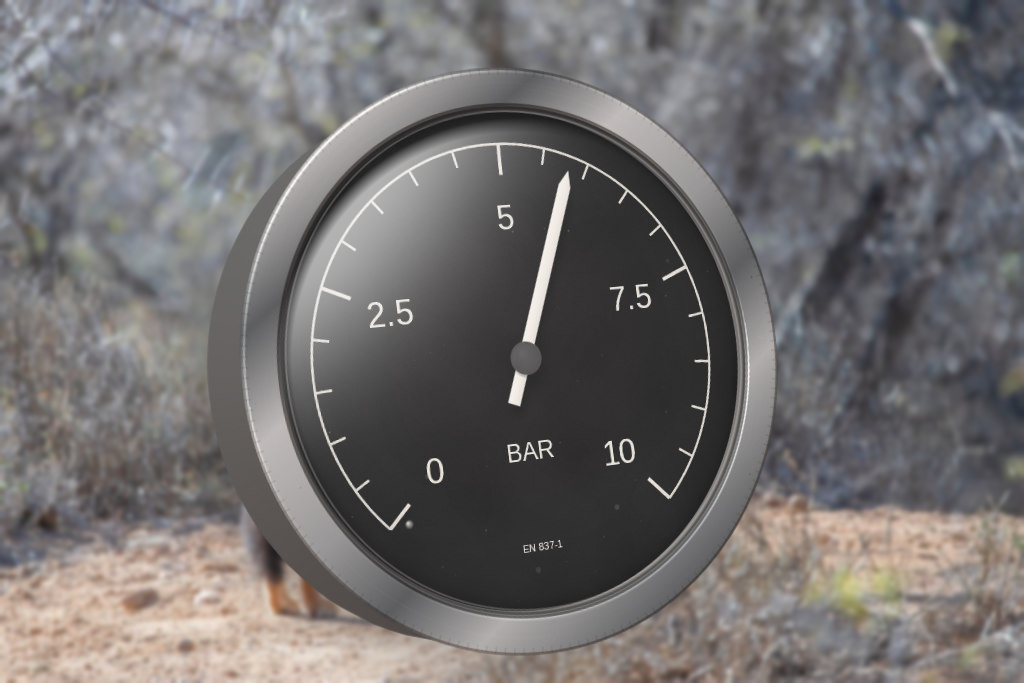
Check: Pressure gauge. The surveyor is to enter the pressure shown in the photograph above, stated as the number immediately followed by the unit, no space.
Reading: 5.75bar
